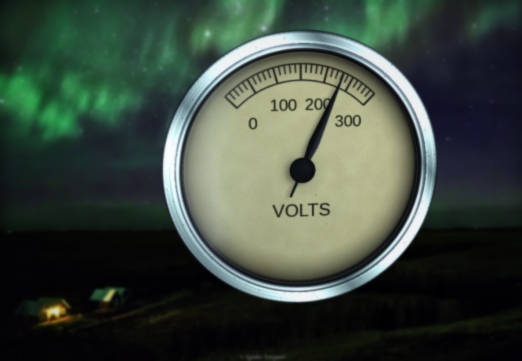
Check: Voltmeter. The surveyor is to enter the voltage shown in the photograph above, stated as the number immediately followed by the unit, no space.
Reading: 230V
